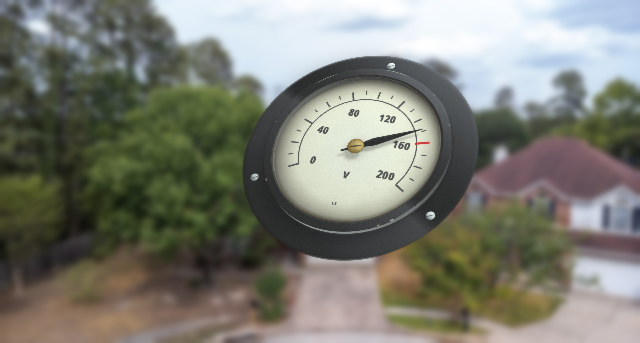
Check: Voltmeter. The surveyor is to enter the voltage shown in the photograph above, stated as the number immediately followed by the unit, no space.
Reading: 150V
